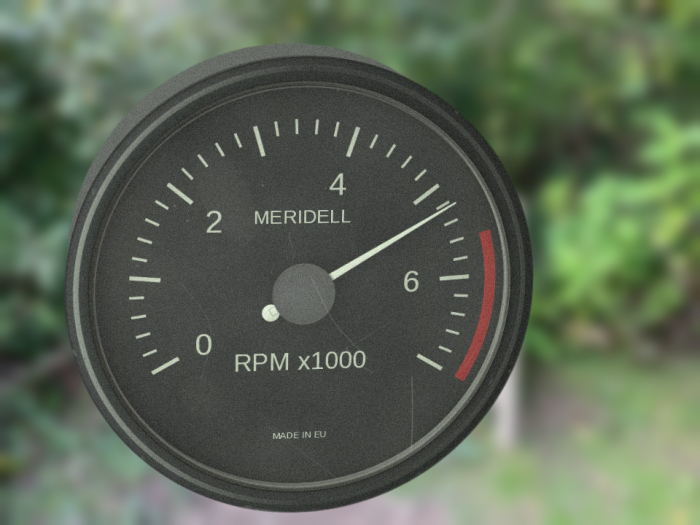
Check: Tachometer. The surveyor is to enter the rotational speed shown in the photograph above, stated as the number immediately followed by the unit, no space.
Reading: 5200rpm
